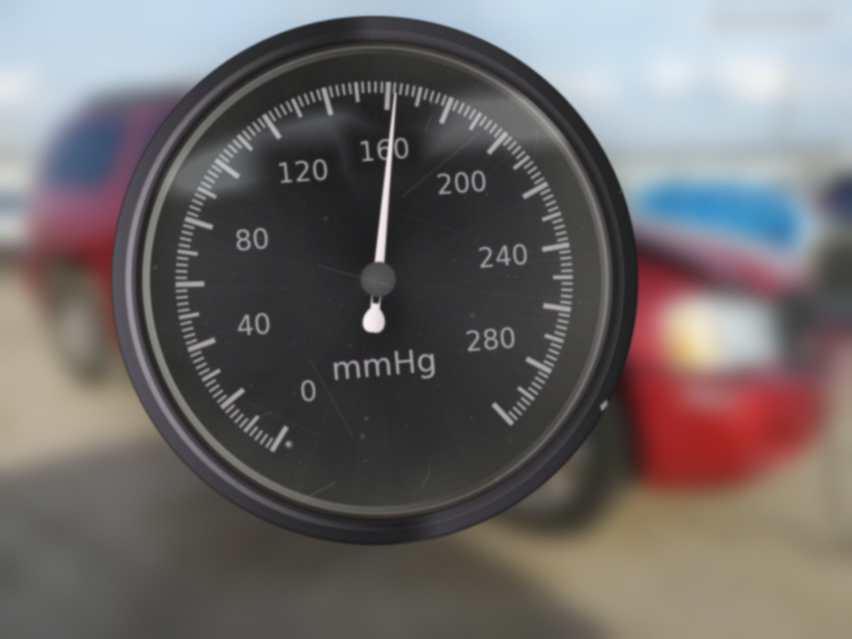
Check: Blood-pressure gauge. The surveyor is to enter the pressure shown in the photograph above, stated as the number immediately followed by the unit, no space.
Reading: 162mmHg
